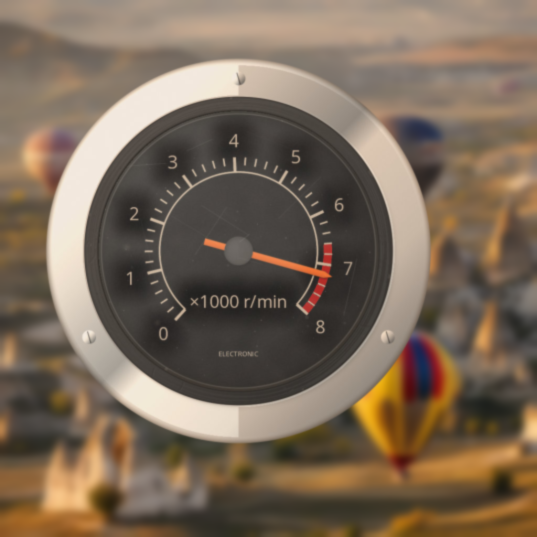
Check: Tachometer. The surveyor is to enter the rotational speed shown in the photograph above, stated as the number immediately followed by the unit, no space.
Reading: 7200rpm
